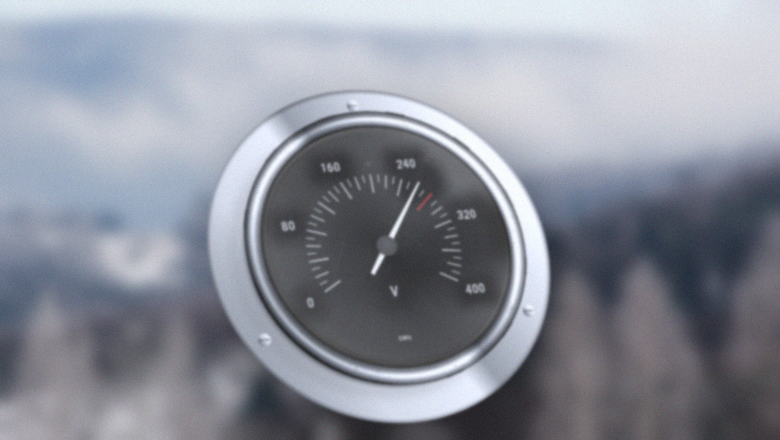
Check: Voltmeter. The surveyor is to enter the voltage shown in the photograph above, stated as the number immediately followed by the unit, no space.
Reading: 260V
